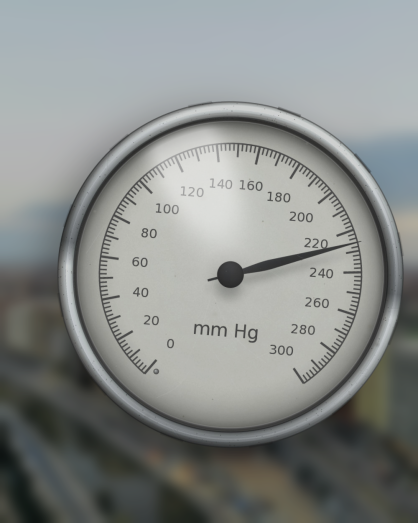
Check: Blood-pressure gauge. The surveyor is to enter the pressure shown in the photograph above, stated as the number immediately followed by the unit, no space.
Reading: 226mmHg
